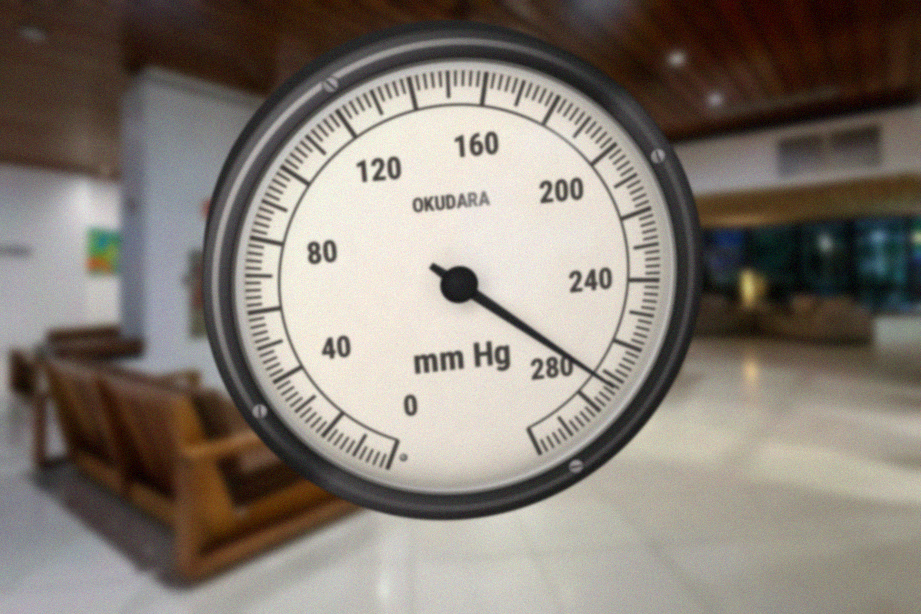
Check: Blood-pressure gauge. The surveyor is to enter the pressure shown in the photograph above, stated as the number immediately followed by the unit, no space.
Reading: 272mmHg
